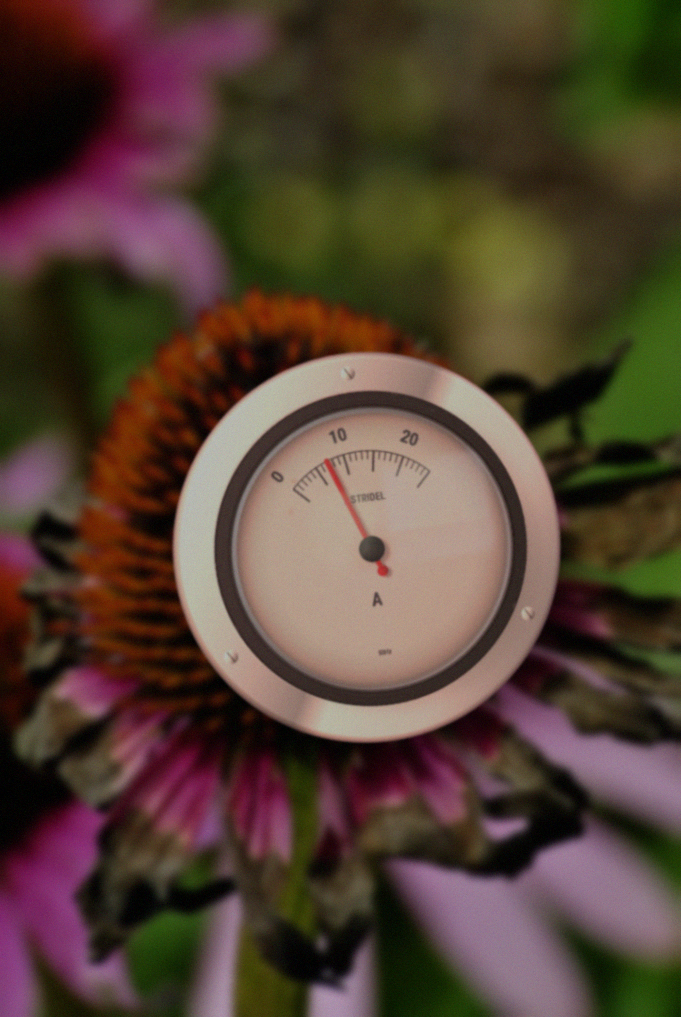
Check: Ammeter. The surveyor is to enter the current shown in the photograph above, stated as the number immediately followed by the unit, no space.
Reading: 7A
